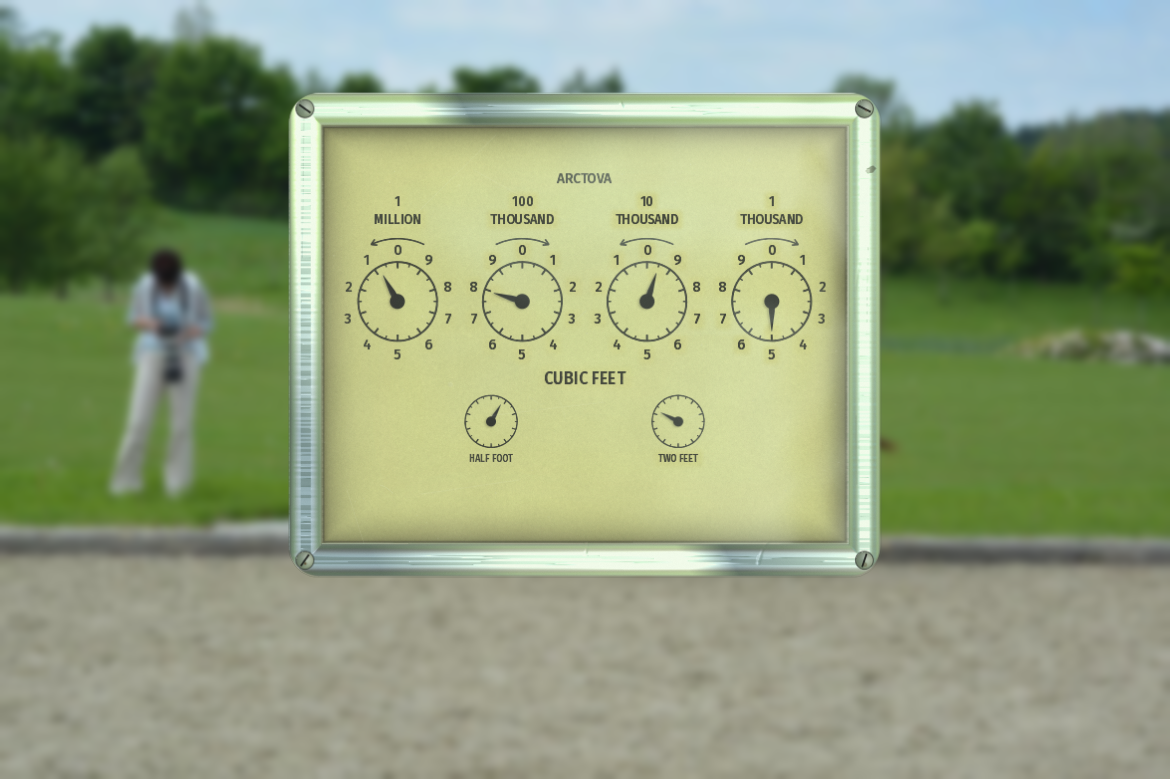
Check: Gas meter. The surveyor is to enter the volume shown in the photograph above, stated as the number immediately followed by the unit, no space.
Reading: 79500ft³
